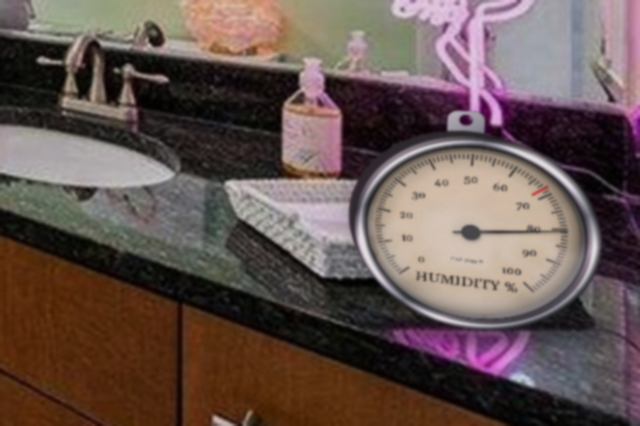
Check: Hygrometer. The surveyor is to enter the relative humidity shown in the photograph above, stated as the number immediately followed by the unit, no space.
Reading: 80%
